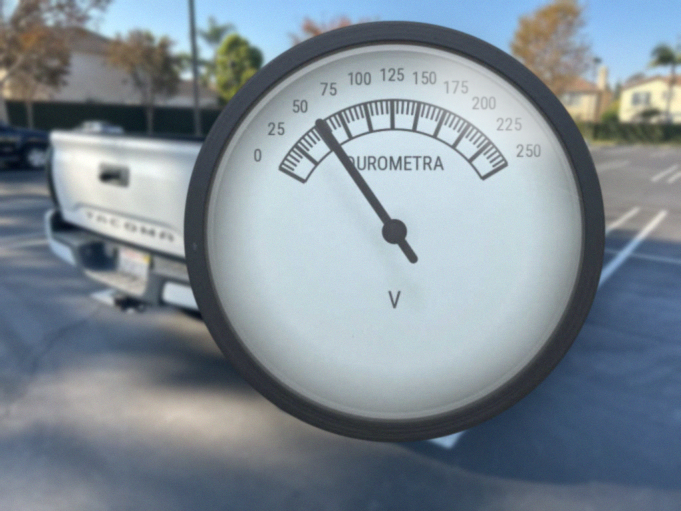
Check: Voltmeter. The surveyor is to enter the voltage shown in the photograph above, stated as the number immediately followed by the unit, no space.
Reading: 55V
